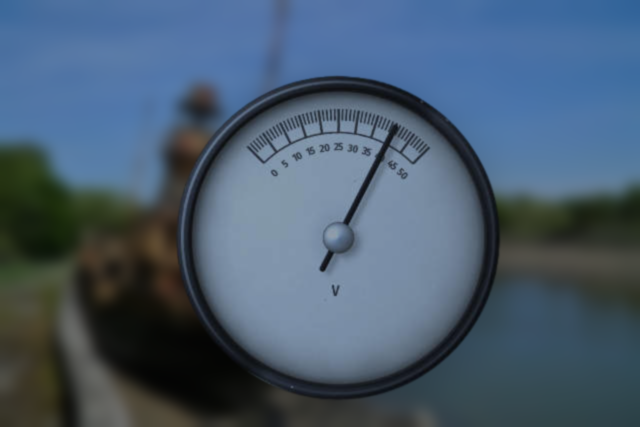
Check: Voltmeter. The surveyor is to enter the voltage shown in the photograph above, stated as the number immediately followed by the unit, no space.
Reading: 40V
